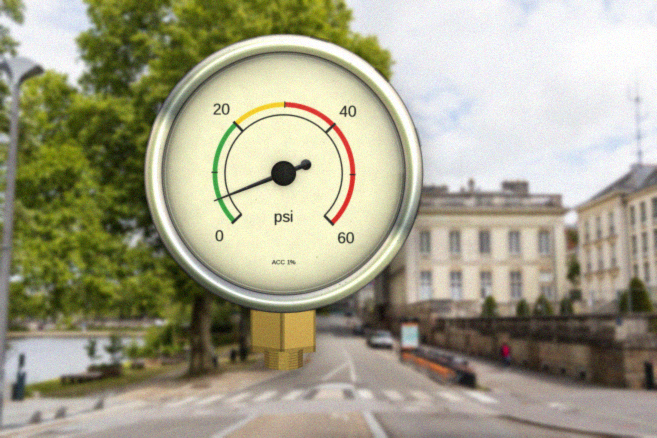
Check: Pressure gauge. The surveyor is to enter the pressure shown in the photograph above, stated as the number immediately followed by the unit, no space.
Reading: 5psi
